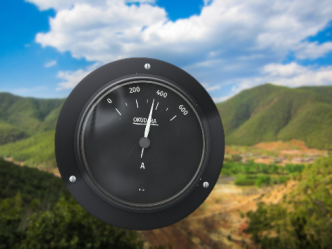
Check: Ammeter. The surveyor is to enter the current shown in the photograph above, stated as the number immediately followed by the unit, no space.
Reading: 350A
